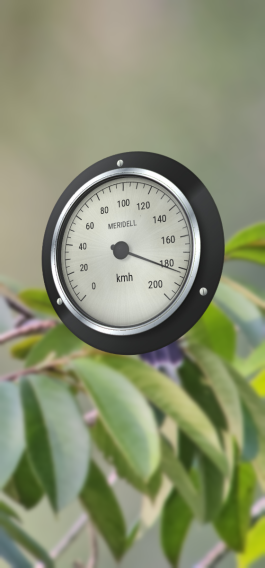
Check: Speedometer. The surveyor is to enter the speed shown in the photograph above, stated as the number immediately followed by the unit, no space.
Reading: 182.5km/h
